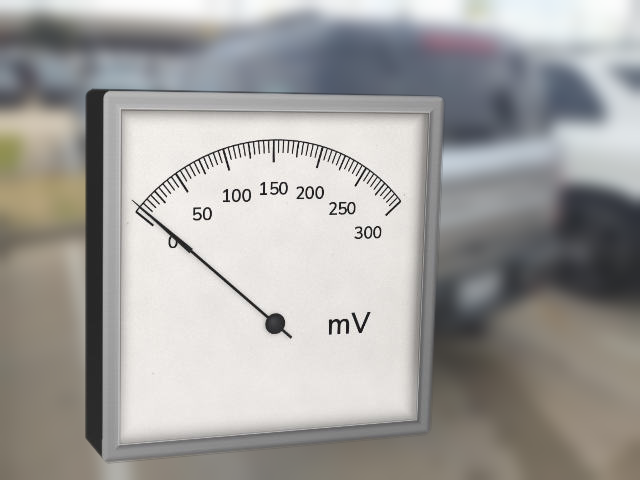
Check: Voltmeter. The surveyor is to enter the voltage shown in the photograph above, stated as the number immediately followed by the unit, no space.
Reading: 5mV
